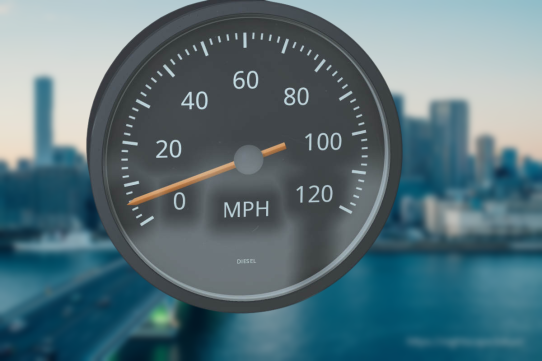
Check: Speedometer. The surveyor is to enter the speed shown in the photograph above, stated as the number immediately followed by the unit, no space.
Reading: 6mph
